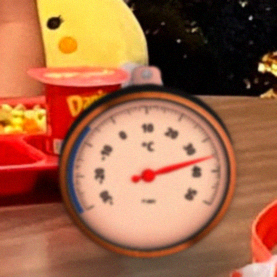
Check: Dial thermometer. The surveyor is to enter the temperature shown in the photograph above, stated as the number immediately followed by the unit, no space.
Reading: 35°C
